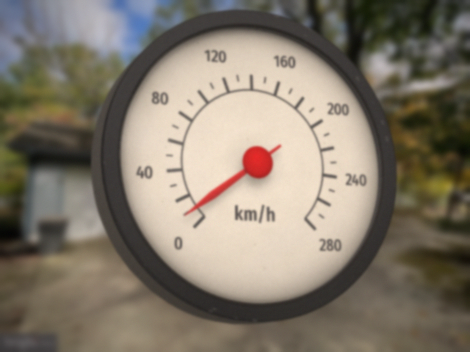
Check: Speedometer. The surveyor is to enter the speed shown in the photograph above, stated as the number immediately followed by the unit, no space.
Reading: 10km/h
